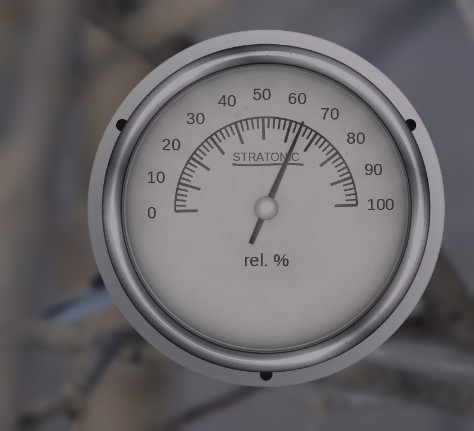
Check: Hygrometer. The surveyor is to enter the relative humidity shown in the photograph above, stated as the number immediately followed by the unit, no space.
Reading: 64%
